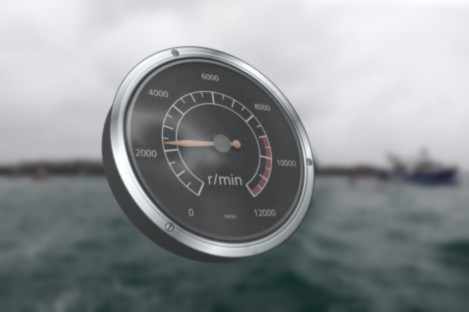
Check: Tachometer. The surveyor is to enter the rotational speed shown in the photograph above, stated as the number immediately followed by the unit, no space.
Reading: 2250rpm
